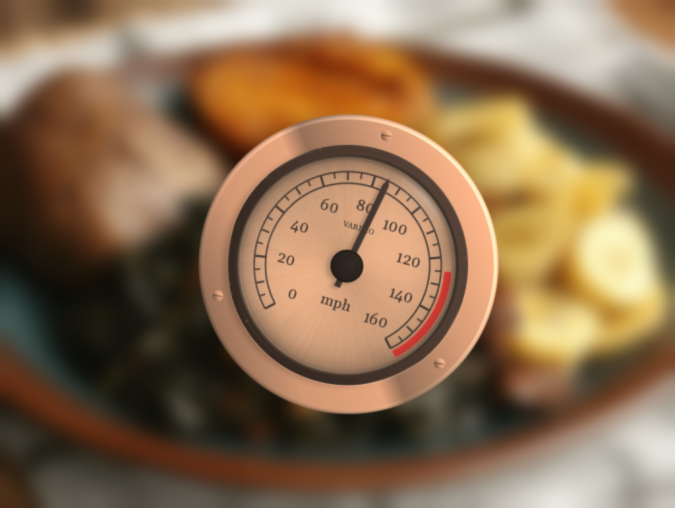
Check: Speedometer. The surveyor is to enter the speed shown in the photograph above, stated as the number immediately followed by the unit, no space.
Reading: 85mph
